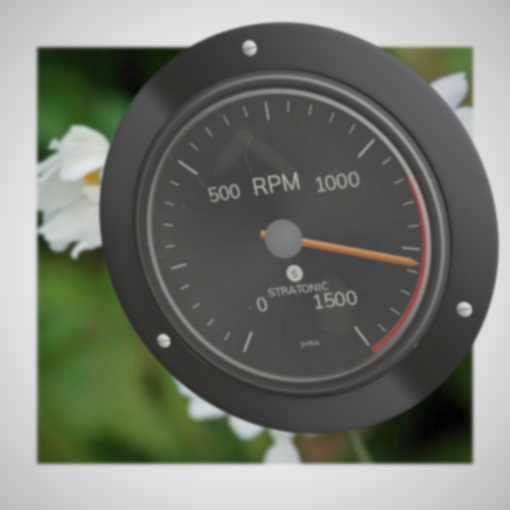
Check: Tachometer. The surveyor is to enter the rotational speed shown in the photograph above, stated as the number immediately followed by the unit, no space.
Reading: 1275rpm
